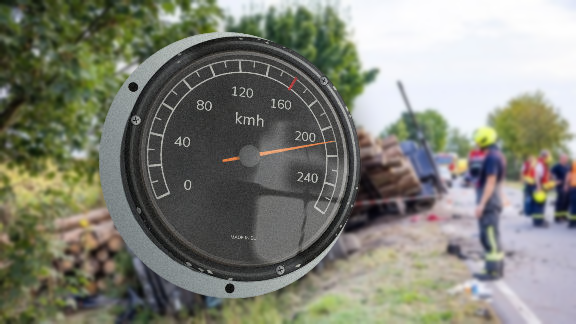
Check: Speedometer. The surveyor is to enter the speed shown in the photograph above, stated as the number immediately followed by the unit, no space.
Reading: 210km/h
